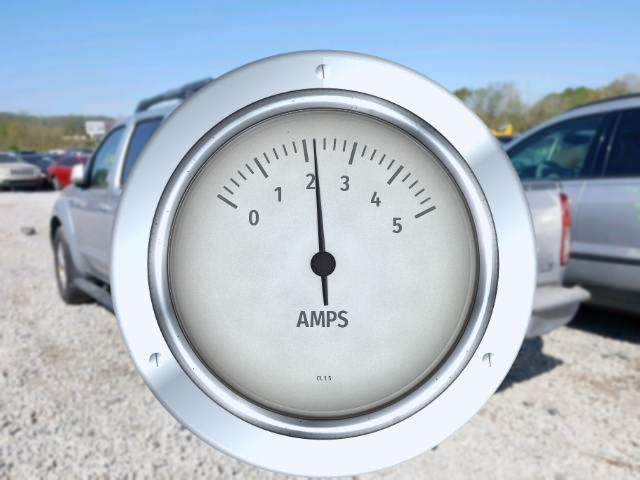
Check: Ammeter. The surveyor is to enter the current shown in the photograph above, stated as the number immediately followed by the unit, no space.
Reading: 2.2A
